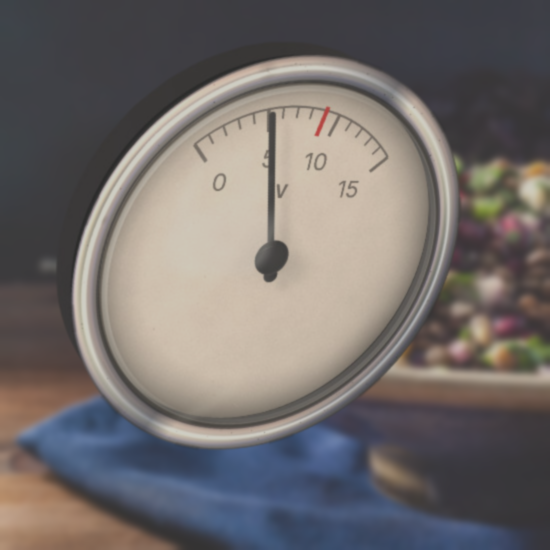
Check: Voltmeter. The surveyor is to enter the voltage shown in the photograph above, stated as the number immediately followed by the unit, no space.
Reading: 5V
